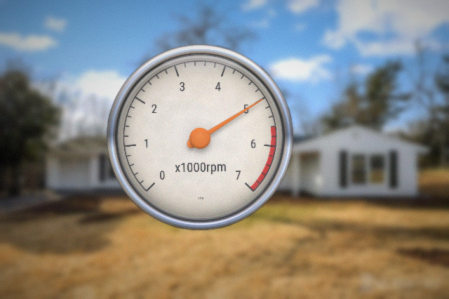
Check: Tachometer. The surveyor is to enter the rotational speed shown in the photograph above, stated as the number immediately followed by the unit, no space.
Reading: 5000rpm
